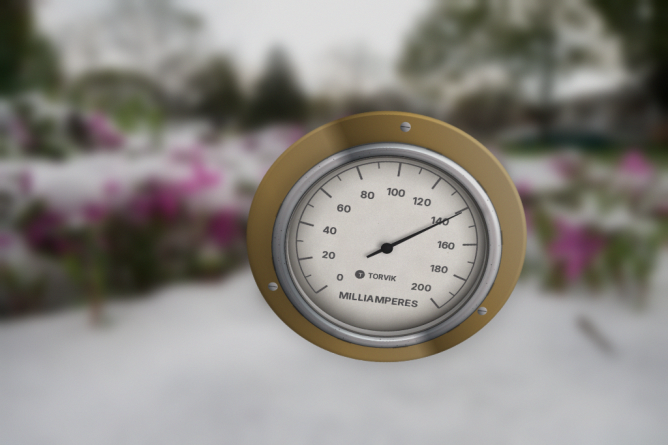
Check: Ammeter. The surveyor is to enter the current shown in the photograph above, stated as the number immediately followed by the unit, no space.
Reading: 140mA
